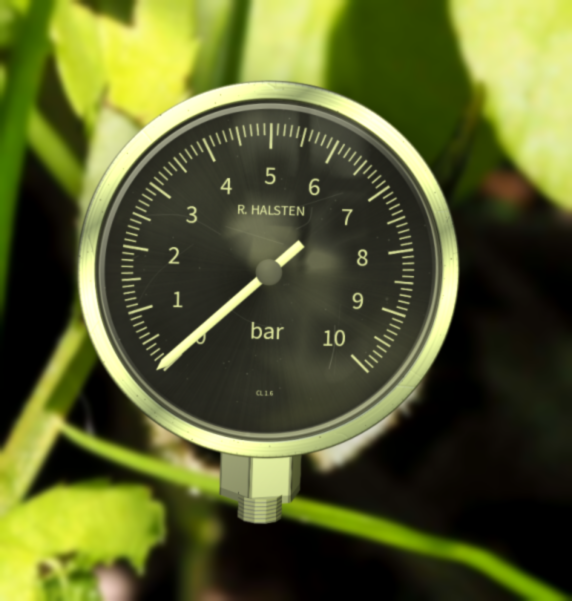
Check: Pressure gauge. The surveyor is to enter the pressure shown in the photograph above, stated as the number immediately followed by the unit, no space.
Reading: 0.1bar
